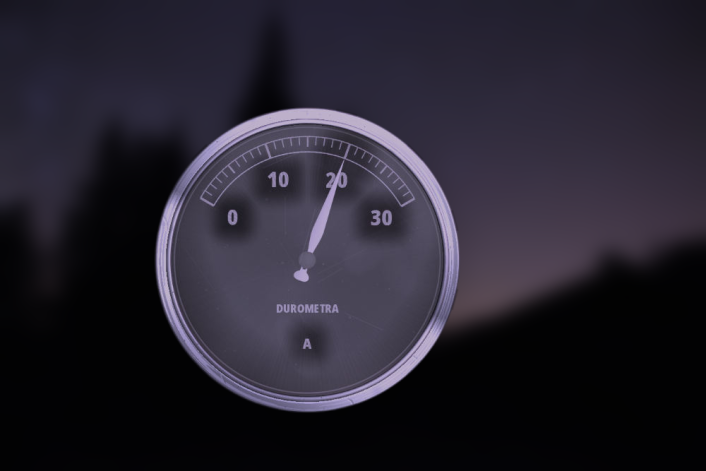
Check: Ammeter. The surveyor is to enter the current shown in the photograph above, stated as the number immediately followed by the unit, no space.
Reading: 20A
